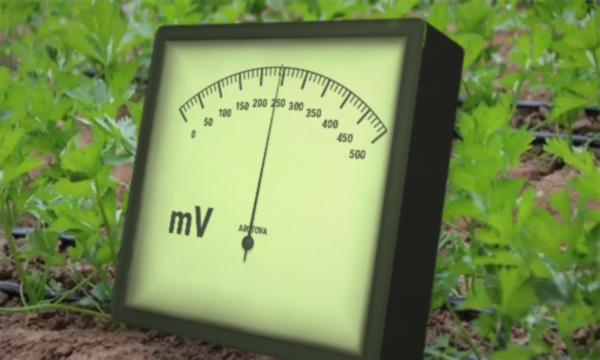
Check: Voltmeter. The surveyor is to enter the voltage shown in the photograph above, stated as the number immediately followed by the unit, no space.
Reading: 250mV
